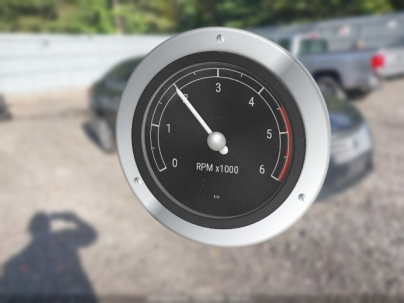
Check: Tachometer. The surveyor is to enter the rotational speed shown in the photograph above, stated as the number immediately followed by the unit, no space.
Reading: 2000rpm
